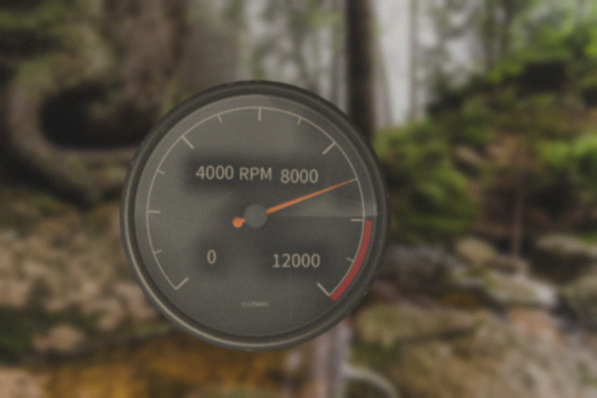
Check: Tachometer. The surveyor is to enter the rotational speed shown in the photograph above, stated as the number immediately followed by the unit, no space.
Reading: 9000rpm
